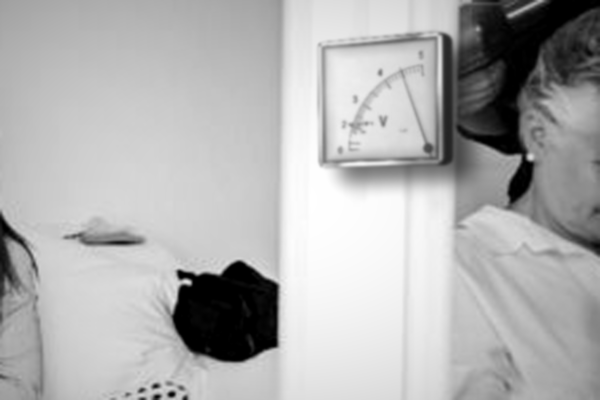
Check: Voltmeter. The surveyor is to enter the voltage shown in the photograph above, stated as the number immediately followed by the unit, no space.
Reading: 4.5V
